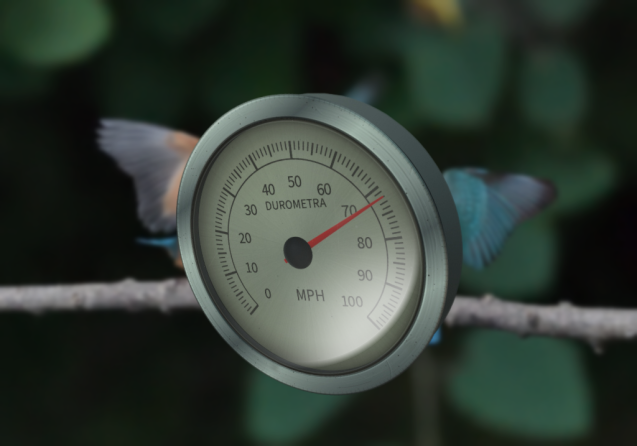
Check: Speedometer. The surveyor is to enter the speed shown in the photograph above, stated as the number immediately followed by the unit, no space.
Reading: 72mph
